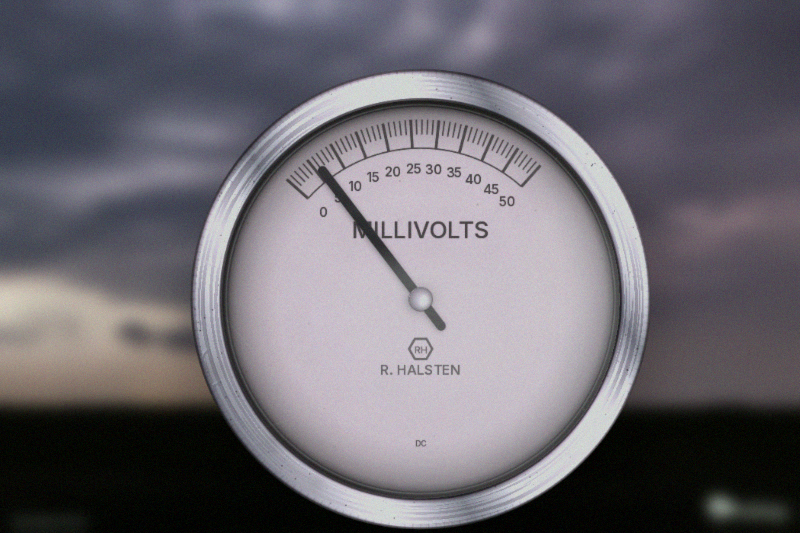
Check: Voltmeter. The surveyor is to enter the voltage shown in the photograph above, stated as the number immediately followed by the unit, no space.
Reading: 6mV
